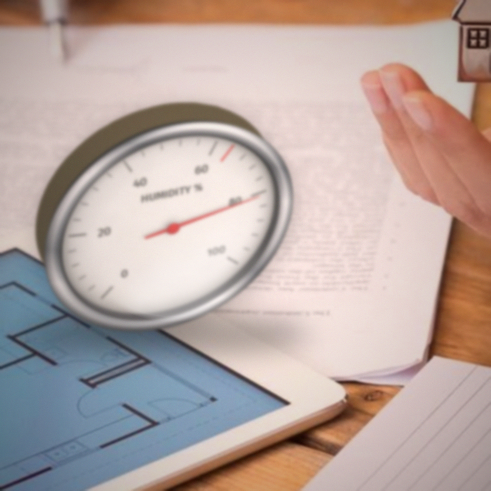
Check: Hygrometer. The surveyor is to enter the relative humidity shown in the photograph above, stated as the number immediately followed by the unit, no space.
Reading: 80%
